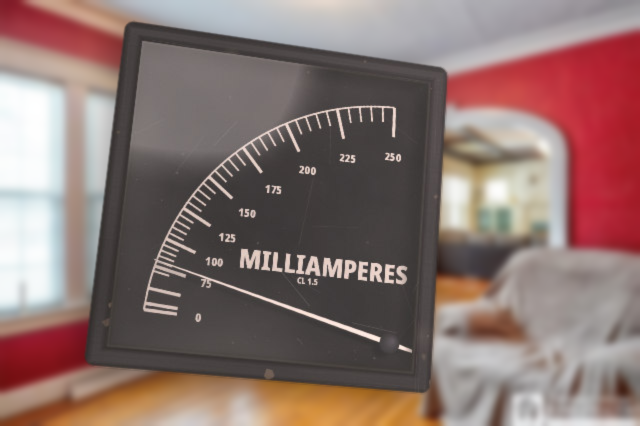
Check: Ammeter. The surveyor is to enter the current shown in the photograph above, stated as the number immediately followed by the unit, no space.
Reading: 80mA
